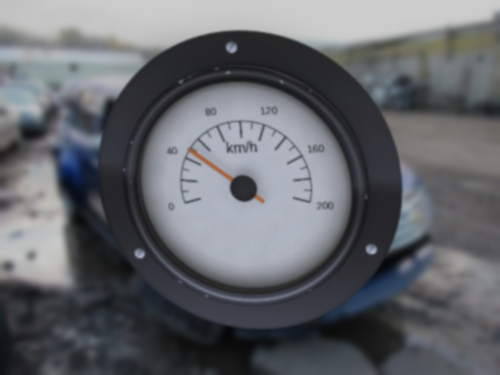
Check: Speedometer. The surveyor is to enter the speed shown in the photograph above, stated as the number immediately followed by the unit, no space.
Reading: 50km/h
